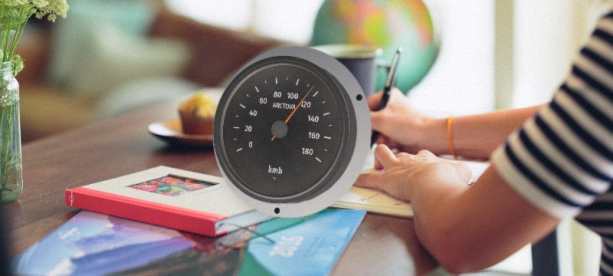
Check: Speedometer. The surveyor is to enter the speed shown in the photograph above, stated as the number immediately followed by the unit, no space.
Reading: 115km/h
